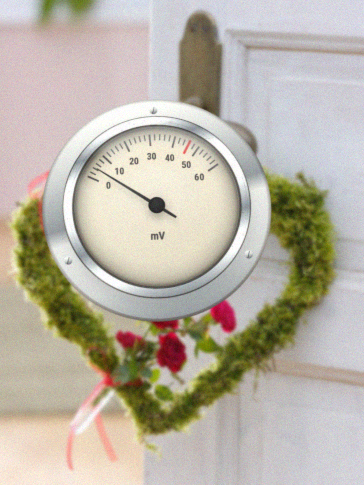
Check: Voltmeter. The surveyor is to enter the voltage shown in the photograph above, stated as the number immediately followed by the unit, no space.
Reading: 4mV
